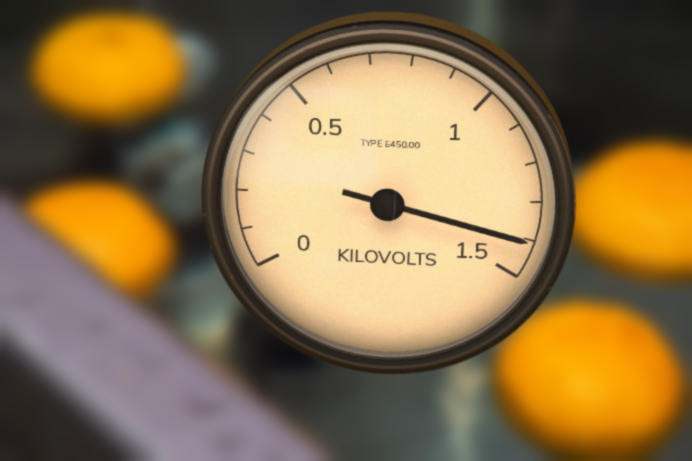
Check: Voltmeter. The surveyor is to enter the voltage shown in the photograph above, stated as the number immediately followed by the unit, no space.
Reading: 1.4kV
